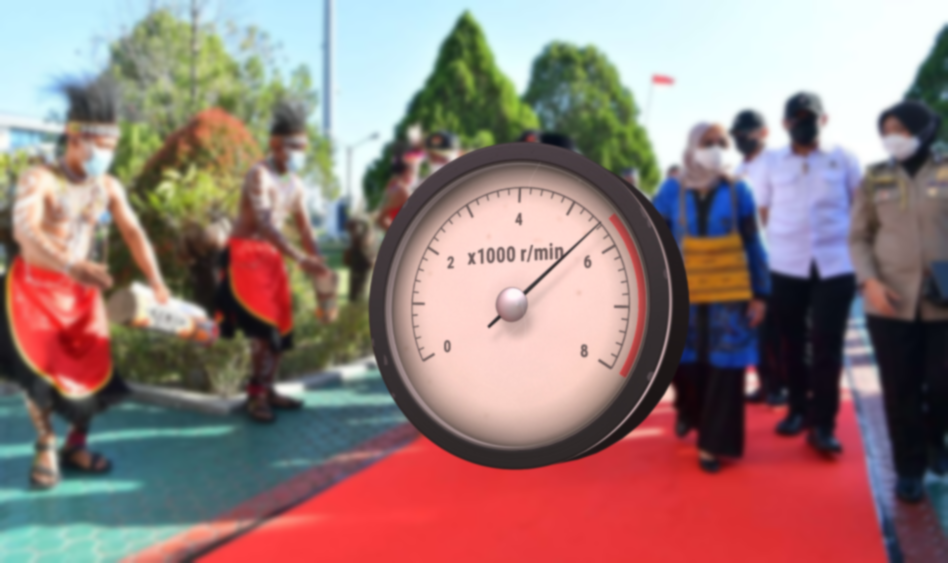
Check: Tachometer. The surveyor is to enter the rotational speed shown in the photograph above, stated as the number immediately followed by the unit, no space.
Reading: 5600rpm
